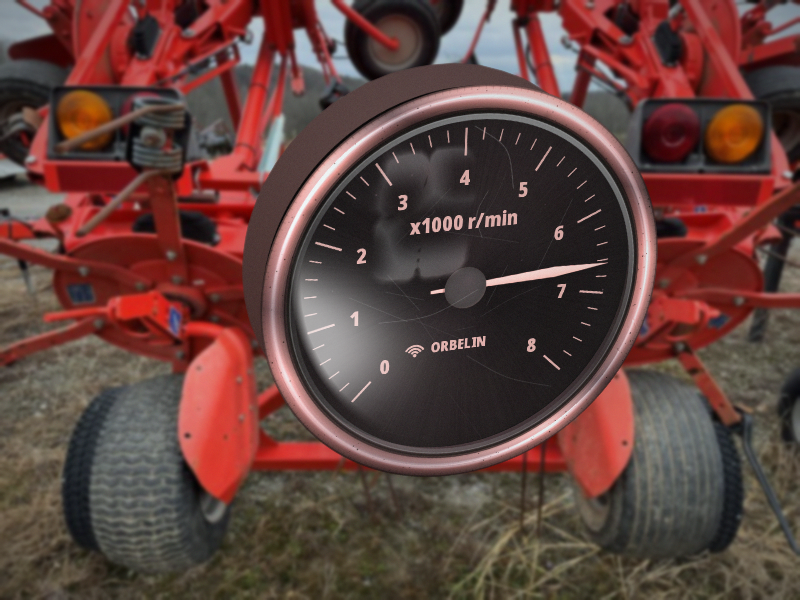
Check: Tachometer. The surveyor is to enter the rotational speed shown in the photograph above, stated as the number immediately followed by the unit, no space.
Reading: 6600rpm
